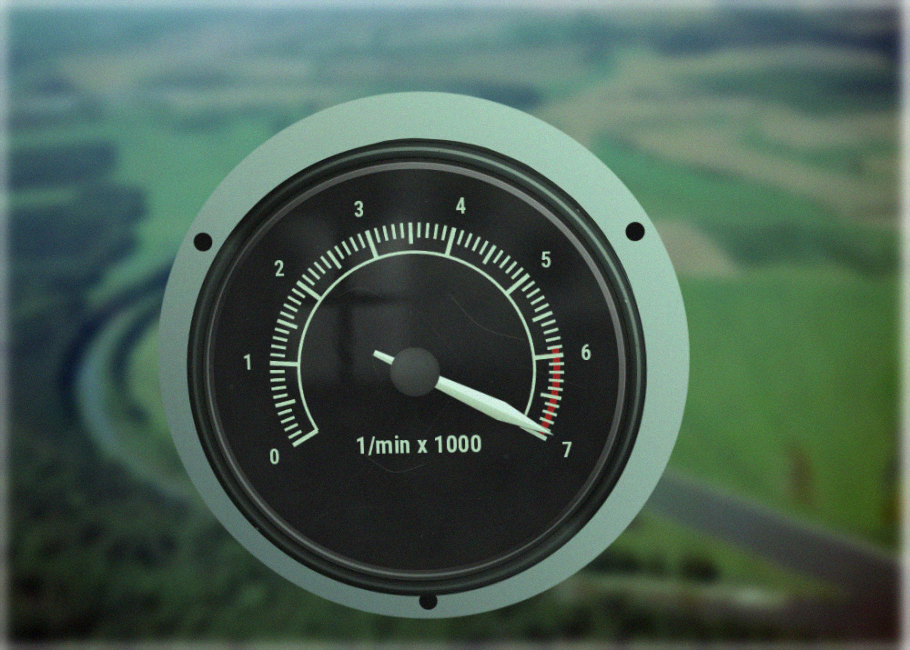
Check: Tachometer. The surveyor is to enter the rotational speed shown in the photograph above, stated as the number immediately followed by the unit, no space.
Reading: 6900rpm
